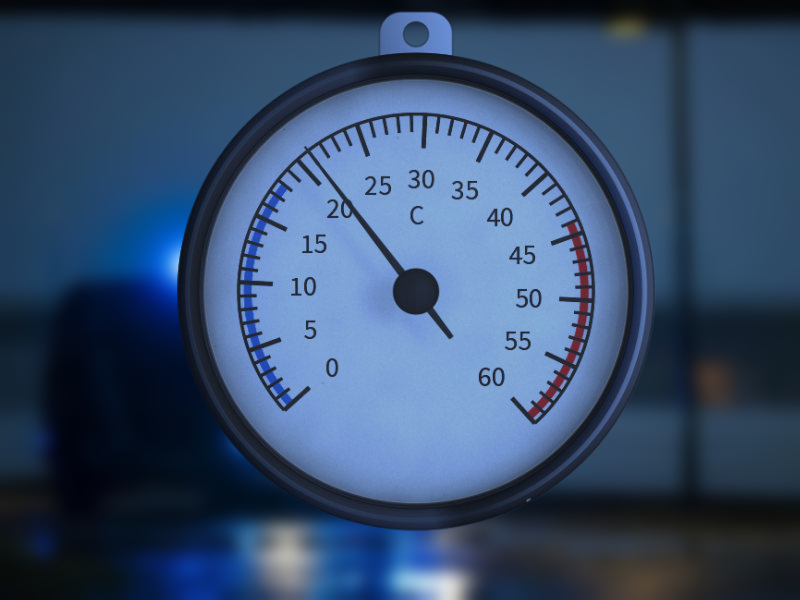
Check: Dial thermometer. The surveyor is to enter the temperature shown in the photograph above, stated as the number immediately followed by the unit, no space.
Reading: 21°C
